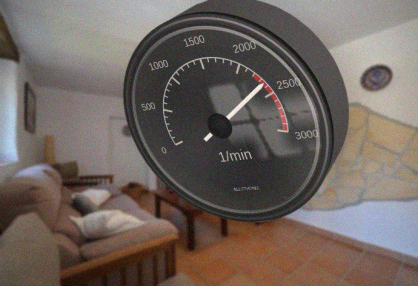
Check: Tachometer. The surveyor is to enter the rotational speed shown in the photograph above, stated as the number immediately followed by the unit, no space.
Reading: 2350rpm
